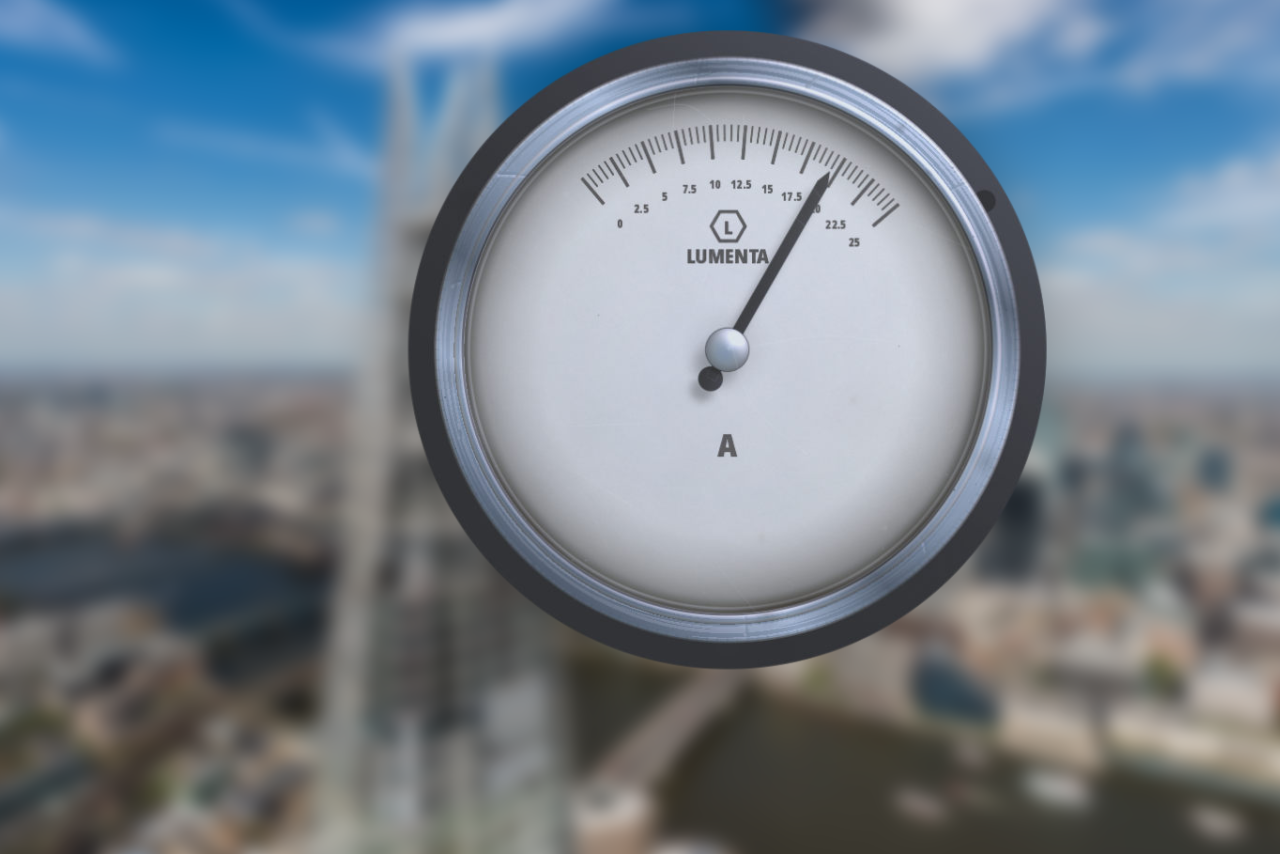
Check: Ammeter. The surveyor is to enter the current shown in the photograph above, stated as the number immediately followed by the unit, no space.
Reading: 19.5A
